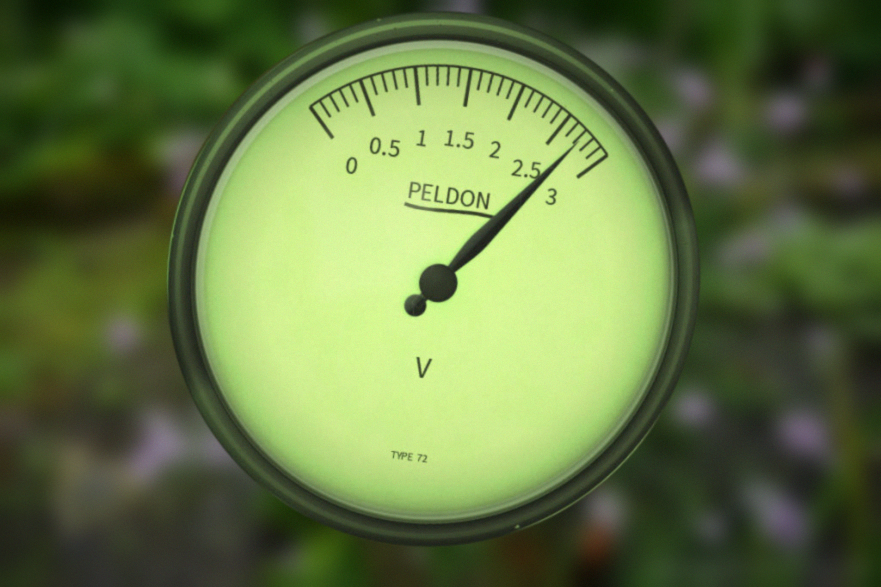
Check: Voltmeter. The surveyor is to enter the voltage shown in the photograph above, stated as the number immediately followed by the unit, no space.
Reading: 2.7V
